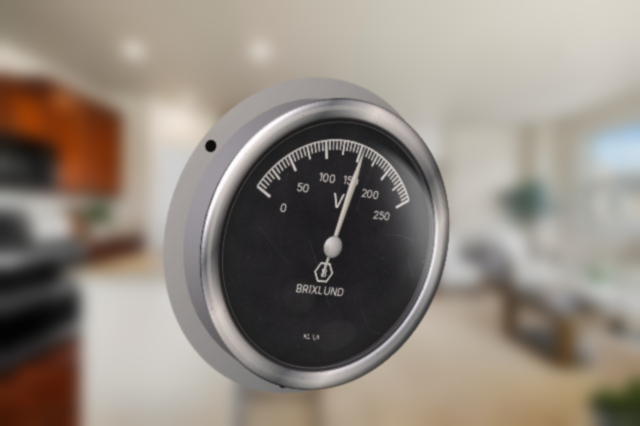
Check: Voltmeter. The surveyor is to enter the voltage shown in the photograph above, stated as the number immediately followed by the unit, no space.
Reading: 150V
